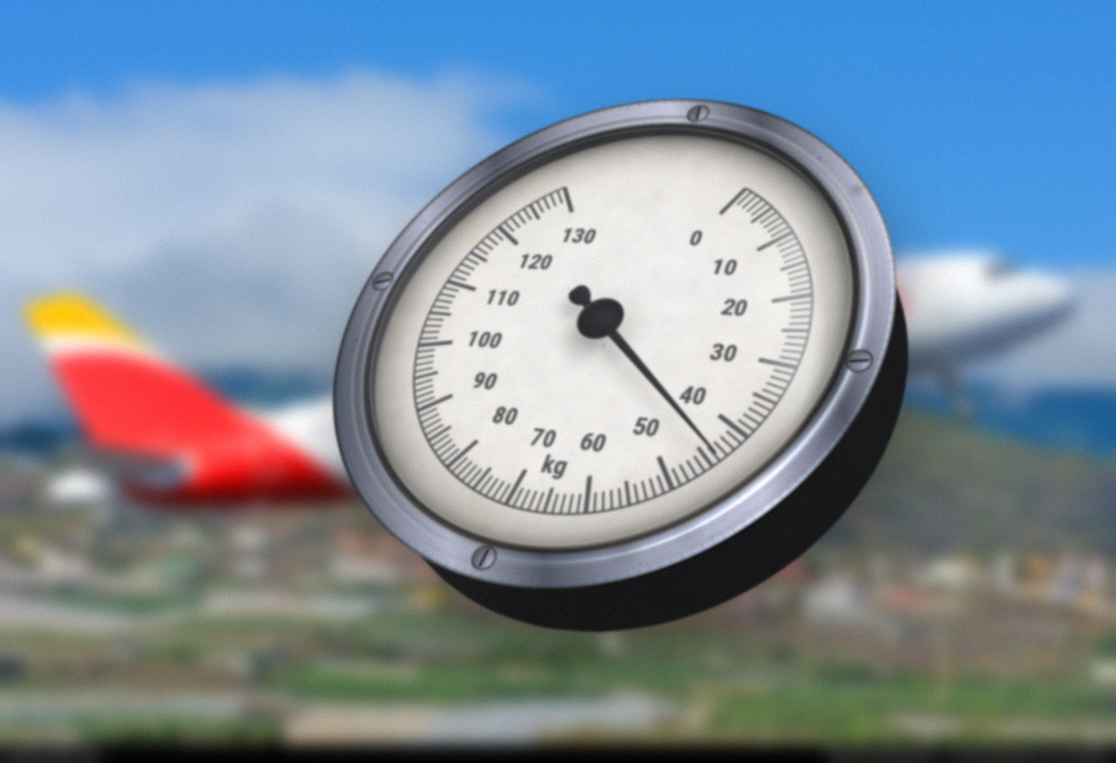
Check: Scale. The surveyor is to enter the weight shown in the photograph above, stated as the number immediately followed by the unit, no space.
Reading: 44kg
